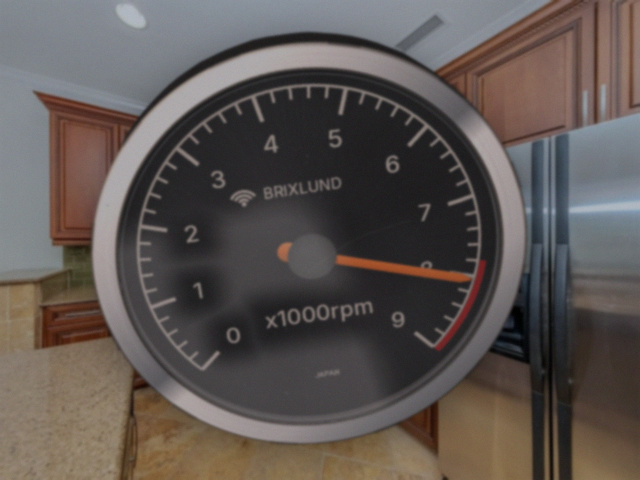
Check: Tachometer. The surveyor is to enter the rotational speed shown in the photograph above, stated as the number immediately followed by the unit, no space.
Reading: 8000rpm
